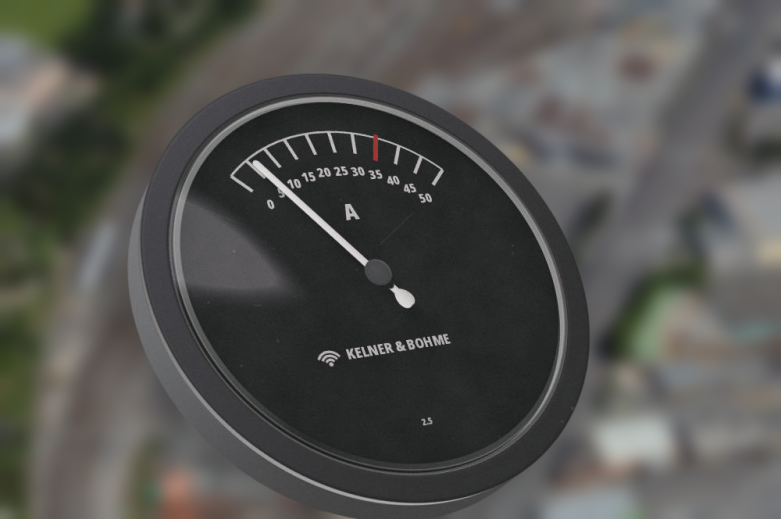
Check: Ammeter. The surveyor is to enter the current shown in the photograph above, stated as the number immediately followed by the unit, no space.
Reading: 5A
